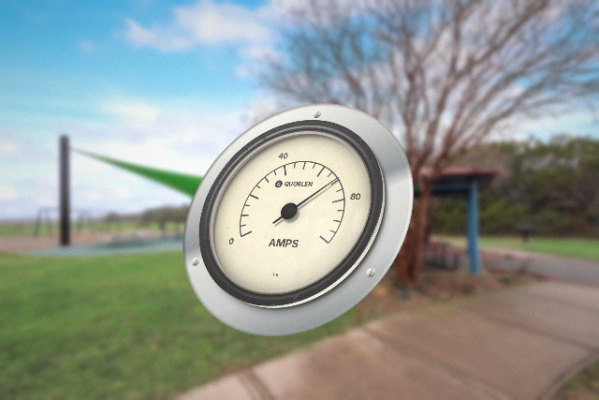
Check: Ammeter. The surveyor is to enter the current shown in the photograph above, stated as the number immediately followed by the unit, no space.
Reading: 70A
